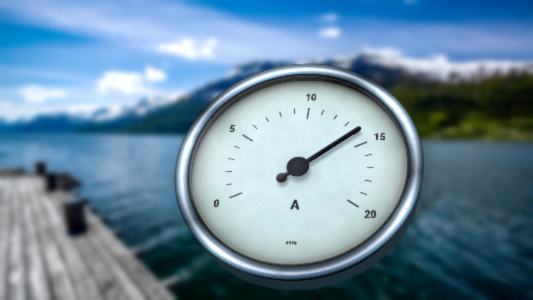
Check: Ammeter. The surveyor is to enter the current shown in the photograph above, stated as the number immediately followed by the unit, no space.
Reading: 14A
